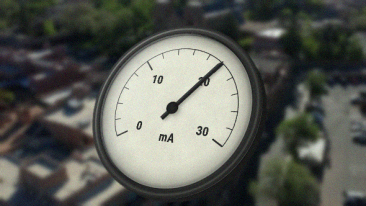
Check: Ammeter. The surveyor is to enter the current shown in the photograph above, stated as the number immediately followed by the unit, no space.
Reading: 20mA
